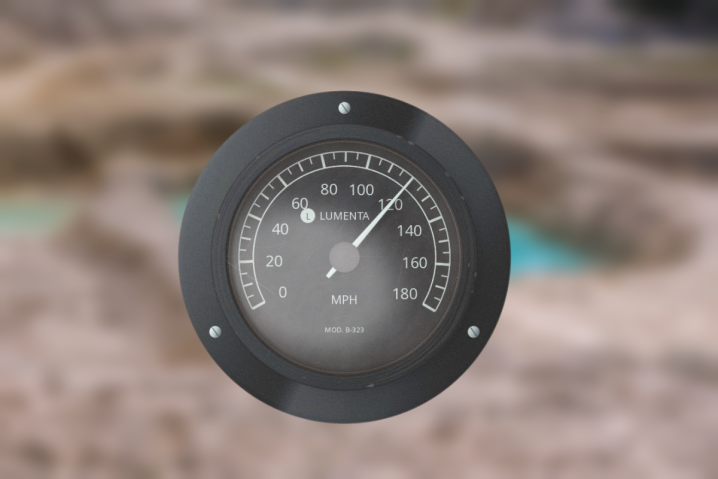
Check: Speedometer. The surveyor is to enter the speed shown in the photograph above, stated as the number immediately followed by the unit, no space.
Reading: 120mph
